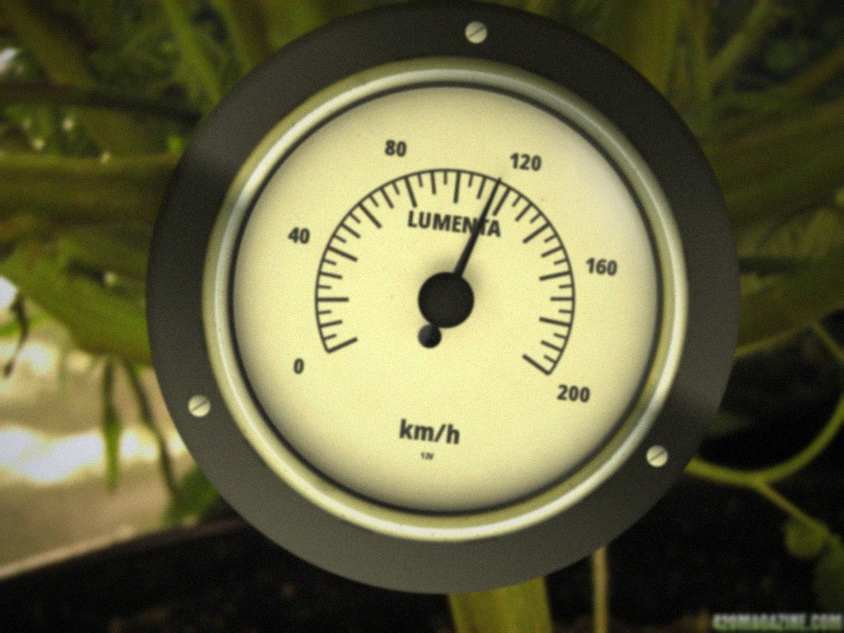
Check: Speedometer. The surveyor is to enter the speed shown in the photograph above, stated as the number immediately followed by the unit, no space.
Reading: 115km/h
